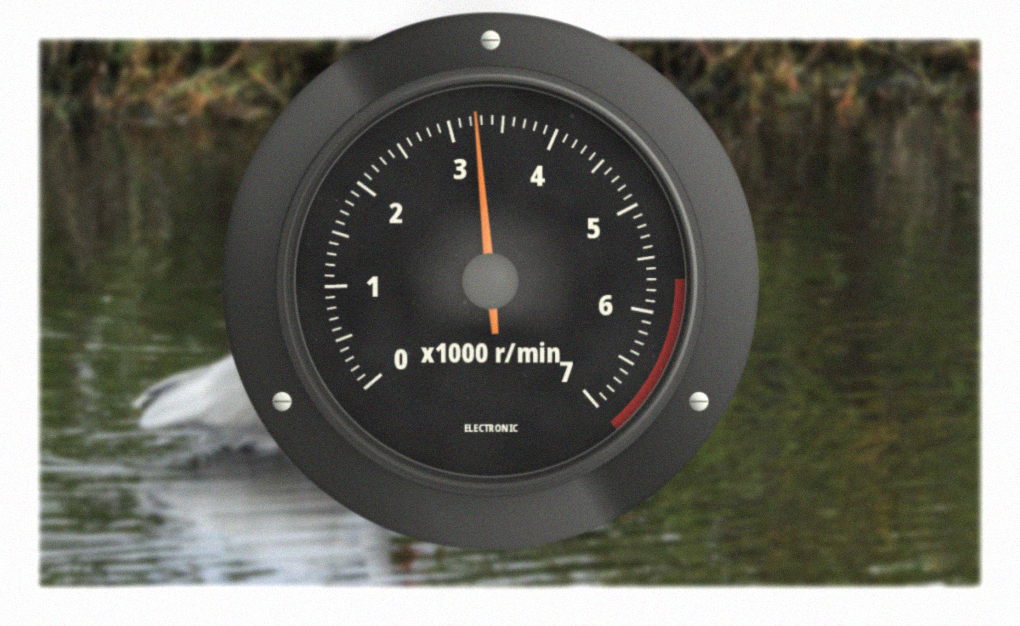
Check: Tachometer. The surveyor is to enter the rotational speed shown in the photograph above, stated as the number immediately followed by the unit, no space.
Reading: 3250rpm
